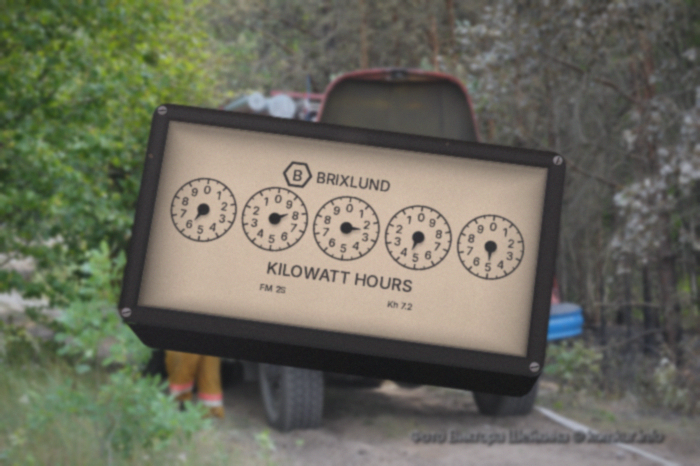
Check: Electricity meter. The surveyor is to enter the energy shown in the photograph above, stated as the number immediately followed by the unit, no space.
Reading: 58245kWh
